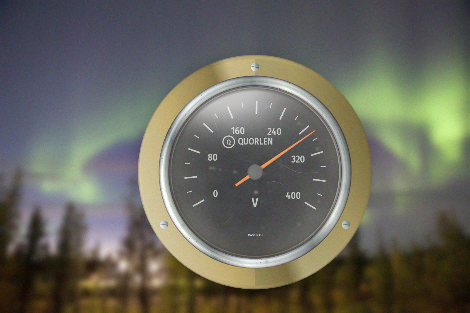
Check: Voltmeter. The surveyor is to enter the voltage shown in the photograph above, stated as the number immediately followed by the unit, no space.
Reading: 290V
